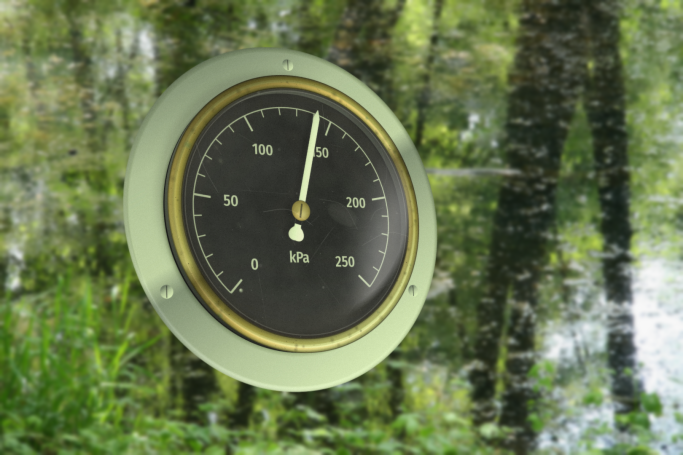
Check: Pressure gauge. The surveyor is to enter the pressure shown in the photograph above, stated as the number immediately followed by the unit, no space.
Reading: 140kPa
